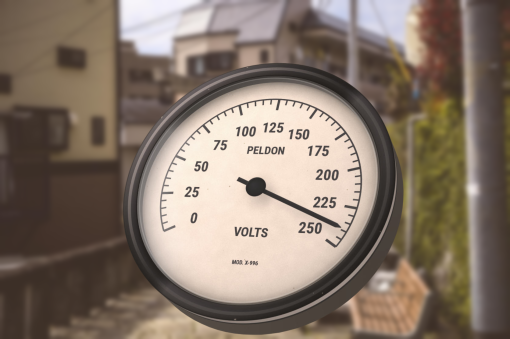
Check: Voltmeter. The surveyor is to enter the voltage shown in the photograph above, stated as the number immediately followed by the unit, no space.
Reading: 240V
